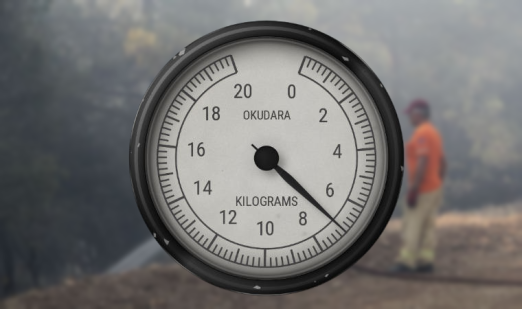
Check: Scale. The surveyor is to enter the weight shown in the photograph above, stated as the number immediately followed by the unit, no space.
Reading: 7kg
